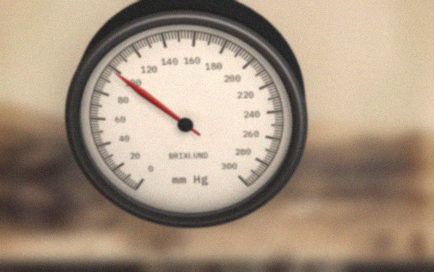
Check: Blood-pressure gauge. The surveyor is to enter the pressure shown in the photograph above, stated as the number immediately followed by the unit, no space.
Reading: 100mmHg
